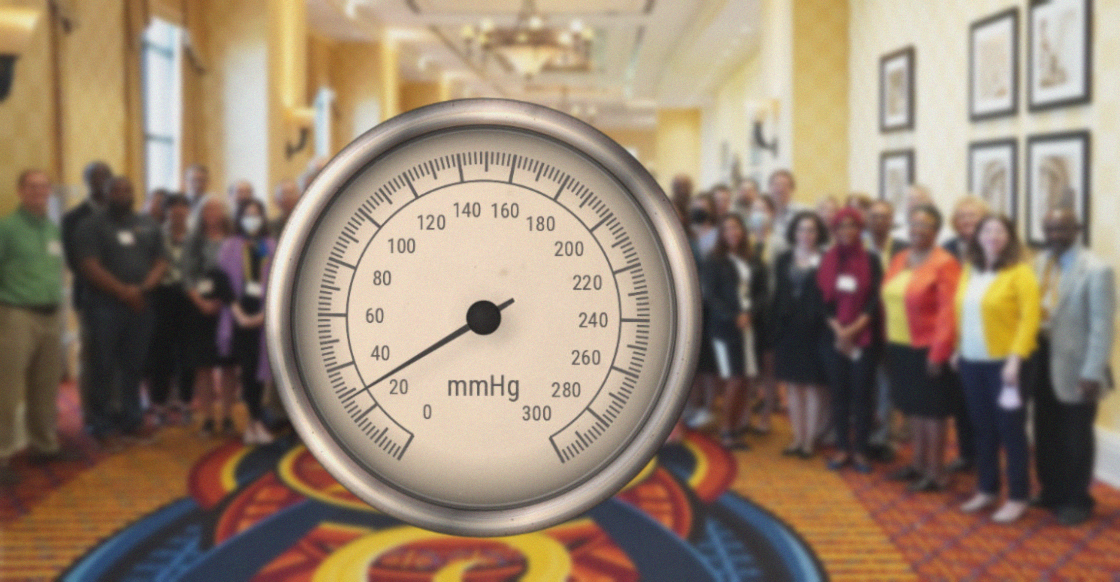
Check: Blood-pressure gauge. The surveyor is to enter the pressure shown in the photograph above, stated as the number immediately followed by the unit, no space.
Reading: 28mmHg
